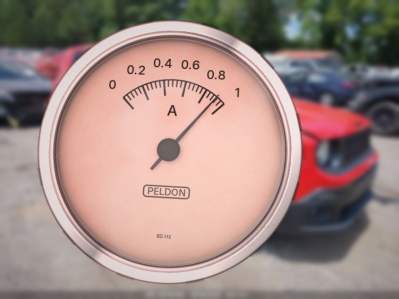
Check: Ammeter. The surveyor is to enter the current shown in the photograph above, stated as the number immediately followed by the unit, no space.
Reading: 0.92A
